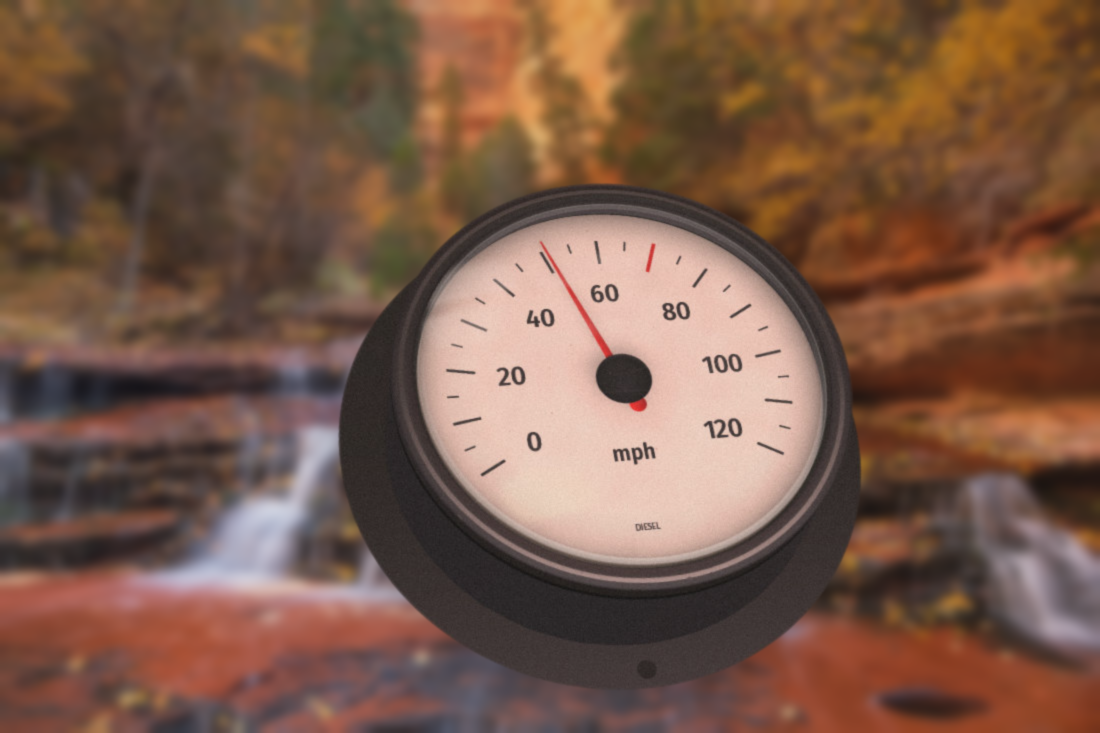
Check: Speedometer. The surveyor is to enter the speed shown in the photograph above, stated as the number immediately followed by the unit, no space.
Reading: 50mph
